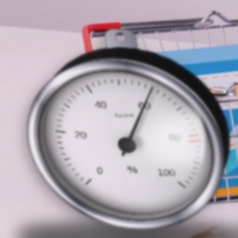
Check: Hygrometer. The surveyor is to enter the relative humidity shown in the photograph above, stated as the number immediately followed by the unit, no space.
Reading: 60%
